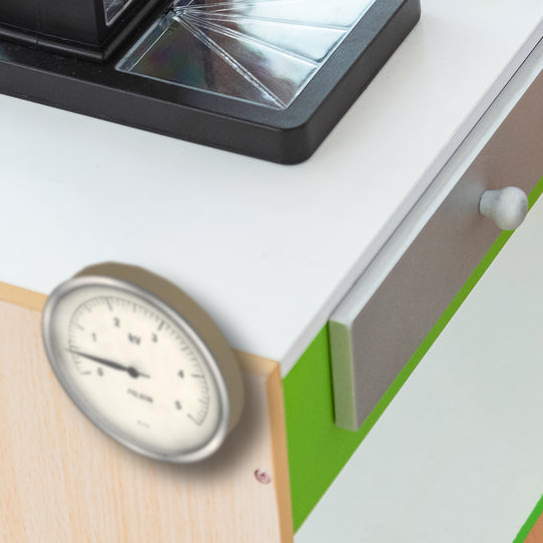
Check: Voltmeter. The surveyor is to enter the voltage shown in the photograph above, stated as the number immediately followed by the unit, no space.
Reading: 0.5kV
